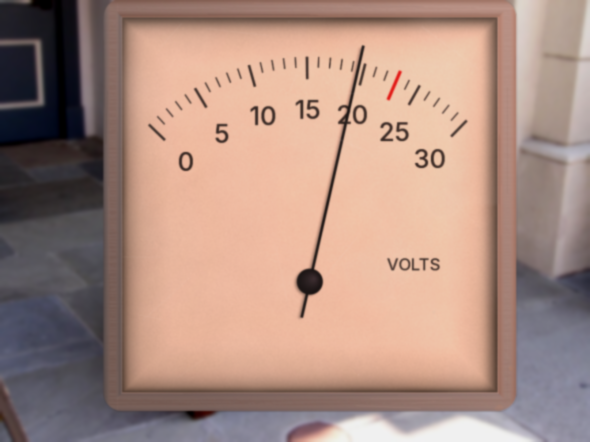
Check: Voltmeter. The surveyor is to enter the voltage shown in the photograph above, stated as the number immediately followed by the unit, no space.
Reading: 19.5V
